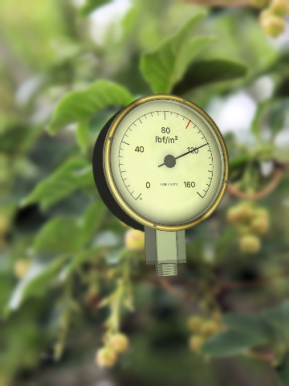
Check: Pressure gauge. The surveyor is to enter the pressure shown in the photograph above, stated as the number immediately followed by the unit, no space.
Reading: 120psi
